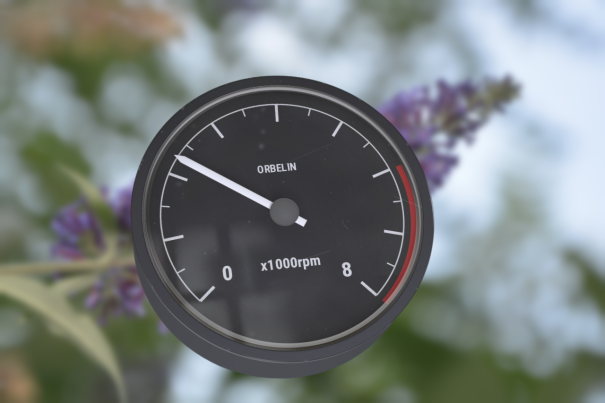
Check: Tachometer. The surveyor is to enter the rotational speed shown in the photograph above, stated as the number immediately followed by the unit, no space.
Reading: 2250rpm
